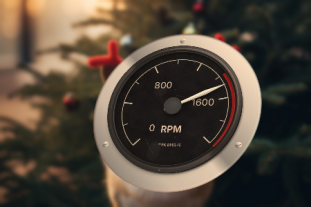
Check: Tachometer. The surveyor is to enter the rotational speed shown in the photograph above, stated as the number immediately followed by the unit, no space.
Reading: 1500rpm
